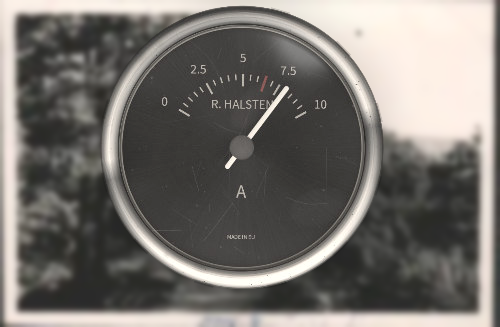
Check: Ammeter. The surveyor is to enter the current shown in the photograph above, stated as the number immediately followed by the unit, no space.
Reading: 8A
